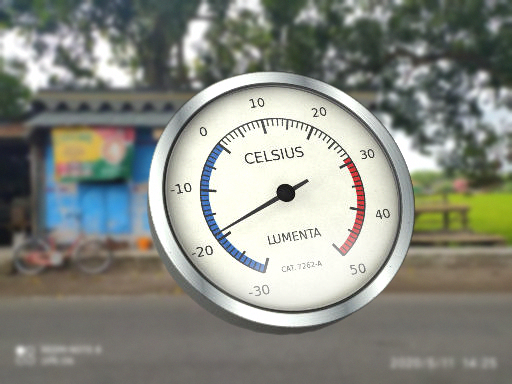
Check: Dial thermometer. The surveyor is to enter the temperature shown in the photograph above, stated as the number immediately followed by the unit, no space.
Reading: -19°C
